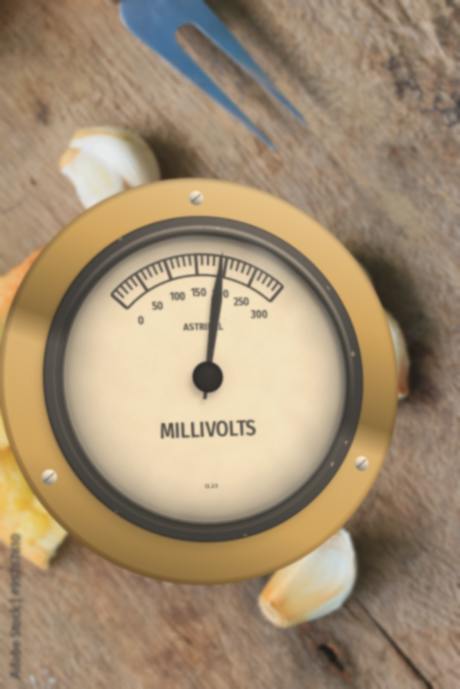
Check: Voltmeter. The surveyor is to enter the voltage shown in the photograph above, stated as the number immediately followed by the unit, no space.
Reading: 190mV
